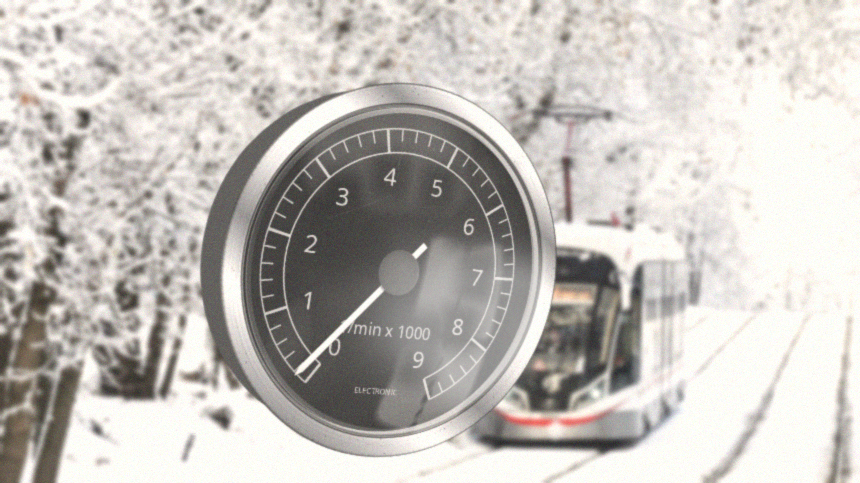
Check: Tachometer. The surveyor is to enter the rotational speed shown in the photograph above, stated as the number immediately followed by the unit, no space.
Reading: 200rpm
